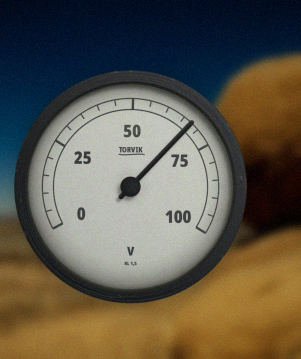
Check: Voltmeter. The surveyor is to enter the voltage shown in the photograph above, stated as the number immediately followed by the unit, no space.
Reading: 67.5V
